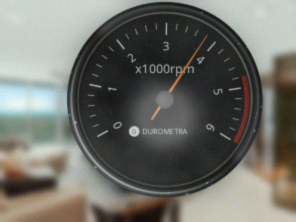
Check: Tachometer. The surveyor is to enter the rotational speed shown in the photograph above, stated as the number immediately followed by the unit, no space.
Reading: 3800rpm
